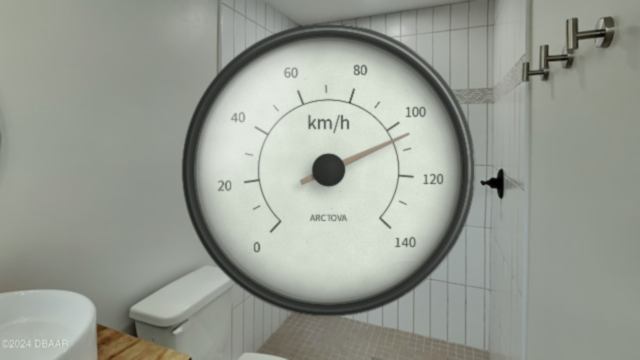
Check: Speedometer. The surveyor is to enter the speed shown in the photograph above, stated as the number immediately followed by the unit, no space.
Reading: 105km/h
